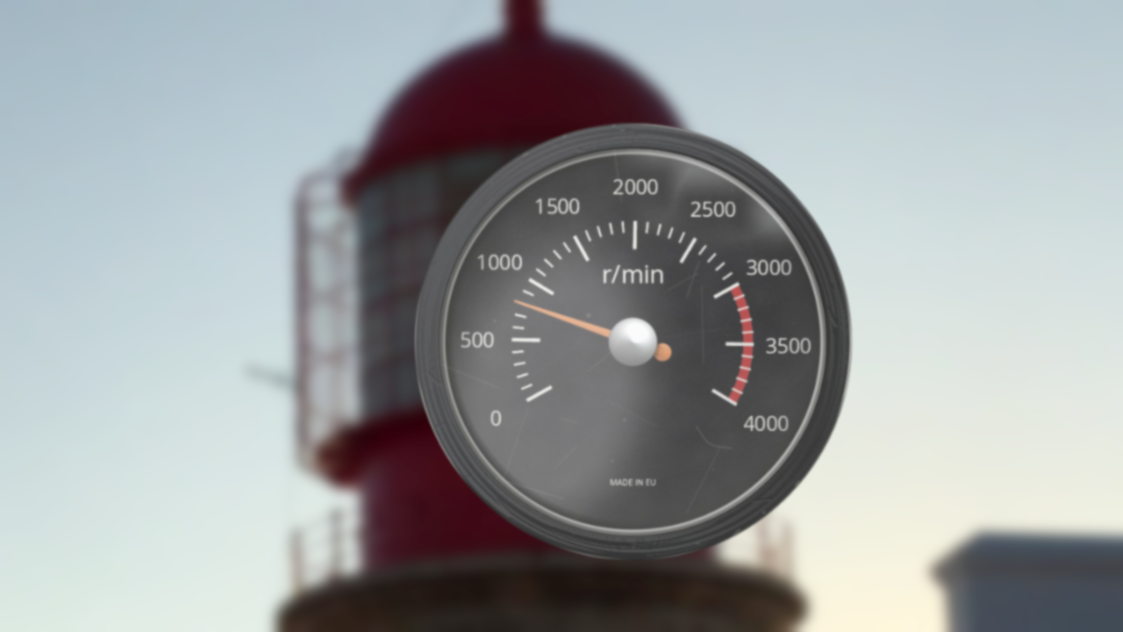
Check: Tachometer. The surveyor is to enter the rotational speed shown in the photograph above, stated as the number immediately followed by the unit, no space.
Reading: 800rpm
